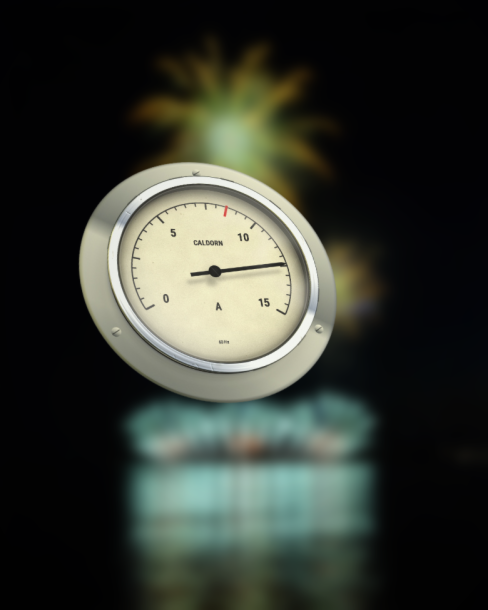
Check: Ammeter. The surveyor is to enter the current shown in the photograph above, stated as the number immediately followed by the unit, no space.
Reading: 12.5A
